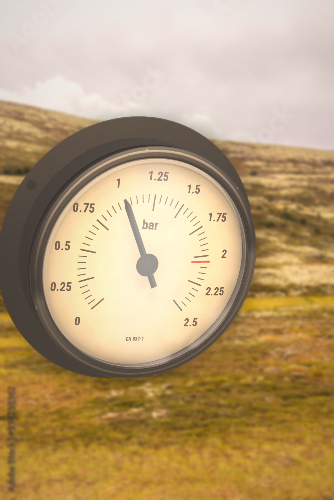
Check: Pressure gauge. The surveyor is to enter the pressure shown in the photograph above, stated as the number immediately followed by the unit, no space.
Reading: 1bar
